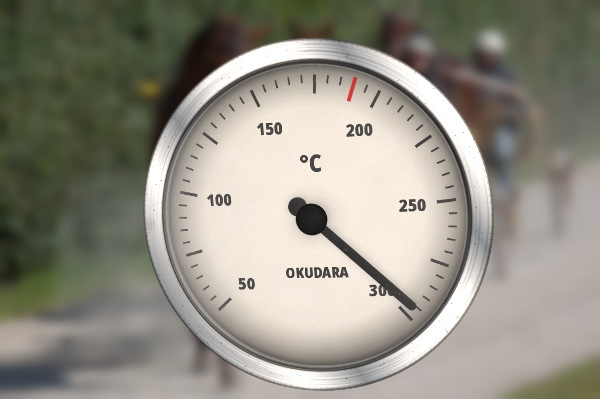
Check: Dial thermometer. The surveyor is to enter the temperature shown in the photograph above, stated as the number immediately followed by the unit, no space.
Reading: 295°C
